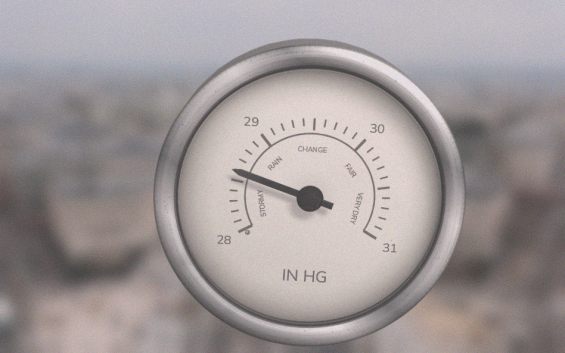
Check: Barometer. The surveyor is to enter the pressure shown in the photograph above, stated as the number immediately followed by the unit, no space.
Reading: 28.6inHg
